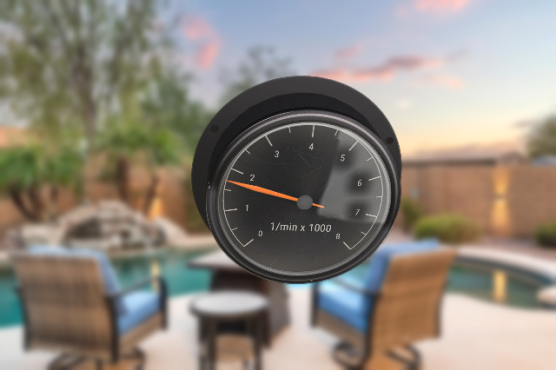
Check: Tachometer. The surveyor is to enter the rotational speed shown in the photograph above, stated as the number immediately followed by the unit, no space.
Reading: 1750rpm
